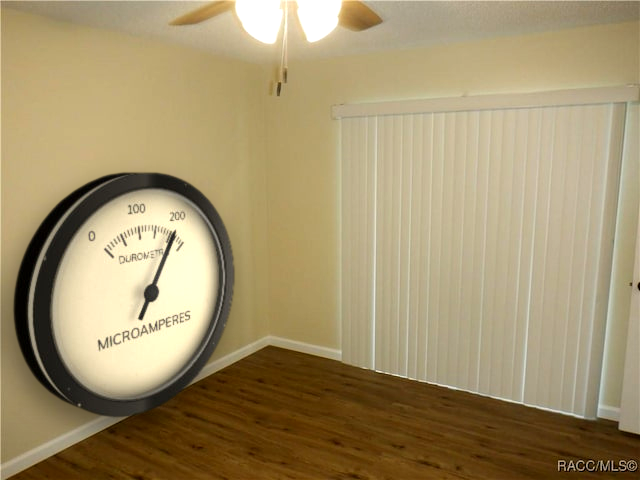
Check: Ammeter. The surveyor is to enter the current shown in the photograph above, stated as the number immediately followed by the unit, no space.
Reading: 200µA
